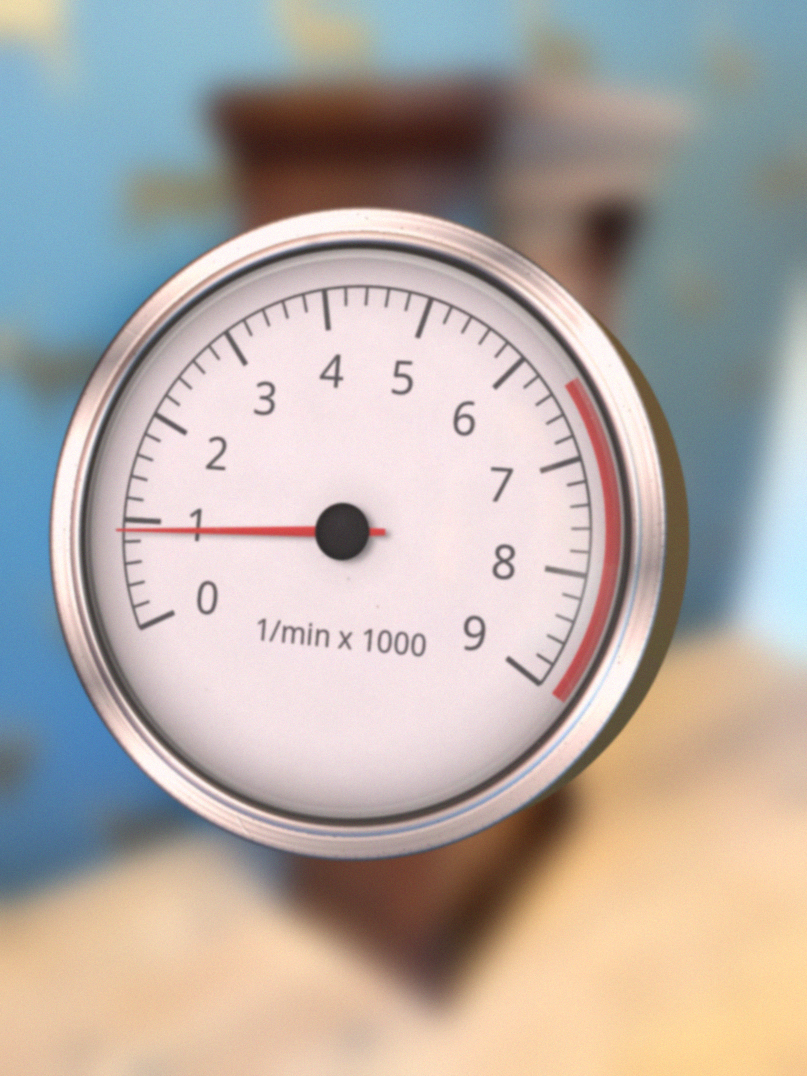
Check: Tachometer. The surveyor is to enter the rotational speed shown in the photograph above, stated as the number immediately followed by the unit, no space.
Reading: 900rpm
